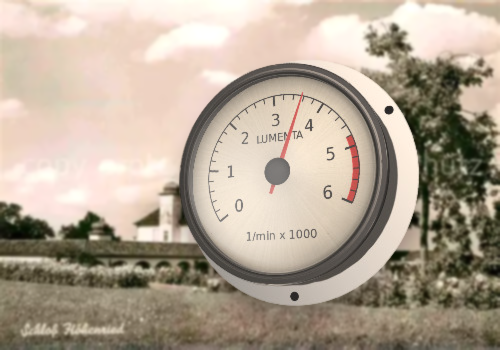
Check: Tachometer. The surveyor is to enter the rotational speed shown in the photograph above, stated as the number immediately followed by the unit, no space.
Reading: 3600rpm
